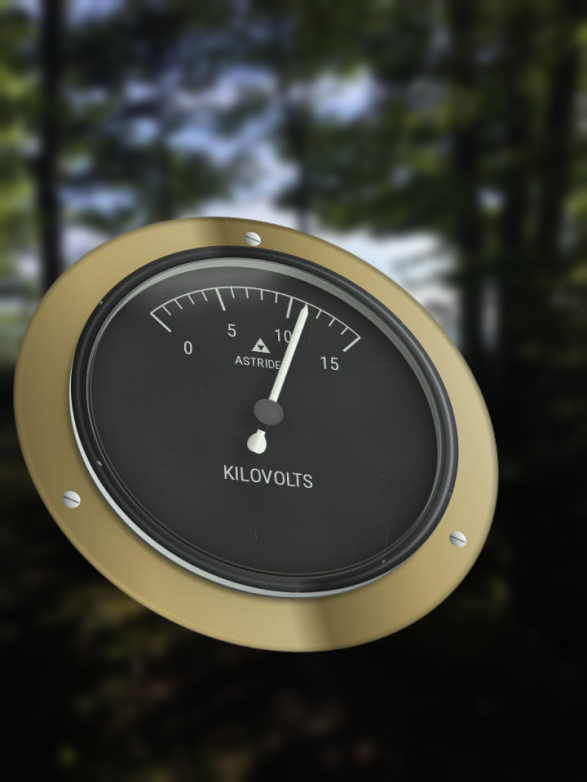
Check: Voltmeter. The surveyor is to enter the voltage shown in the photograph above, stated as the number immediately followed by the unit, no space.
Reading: 11kV
